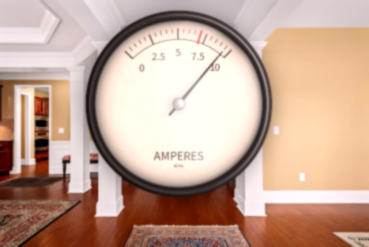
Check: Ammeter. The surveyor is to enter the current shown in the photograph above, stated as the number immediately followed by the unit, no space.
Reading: 9.5A
